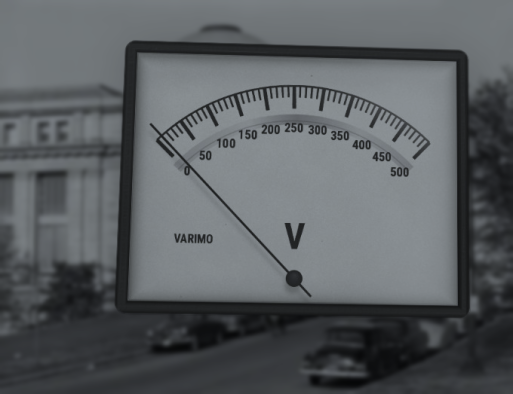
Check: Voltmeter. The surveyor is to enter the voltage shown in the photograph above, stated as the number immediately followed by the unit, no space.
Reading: 10V
